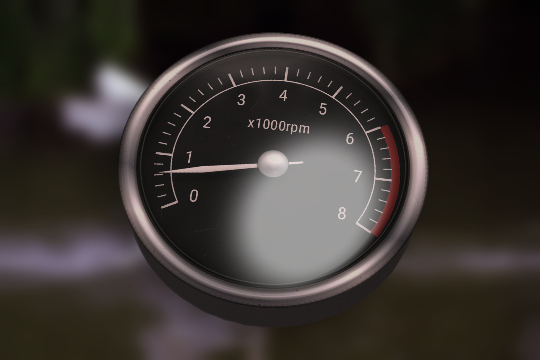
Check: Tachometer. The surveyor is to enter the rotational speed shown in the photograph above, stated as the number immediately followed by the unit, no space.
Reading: 600rpm
